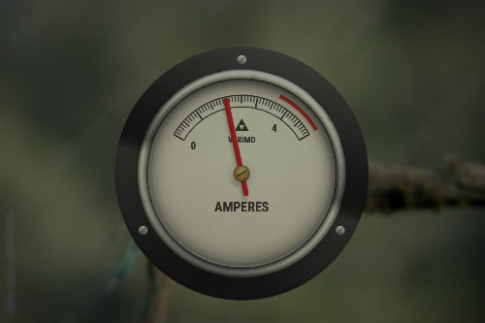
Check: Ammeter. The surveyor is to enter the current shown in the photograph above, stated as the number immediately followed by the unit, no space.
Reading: 2A
